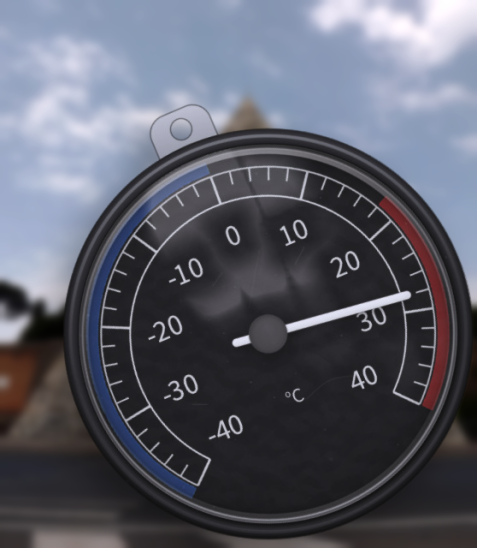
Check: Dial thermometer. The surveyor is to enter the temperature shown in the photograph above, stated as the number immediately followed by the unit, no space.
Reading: 28°C
